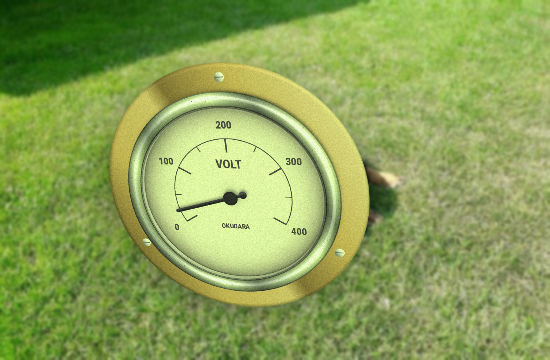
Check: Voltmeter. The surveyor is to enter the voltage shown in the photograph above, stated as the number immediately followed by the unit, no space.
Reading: 25V
